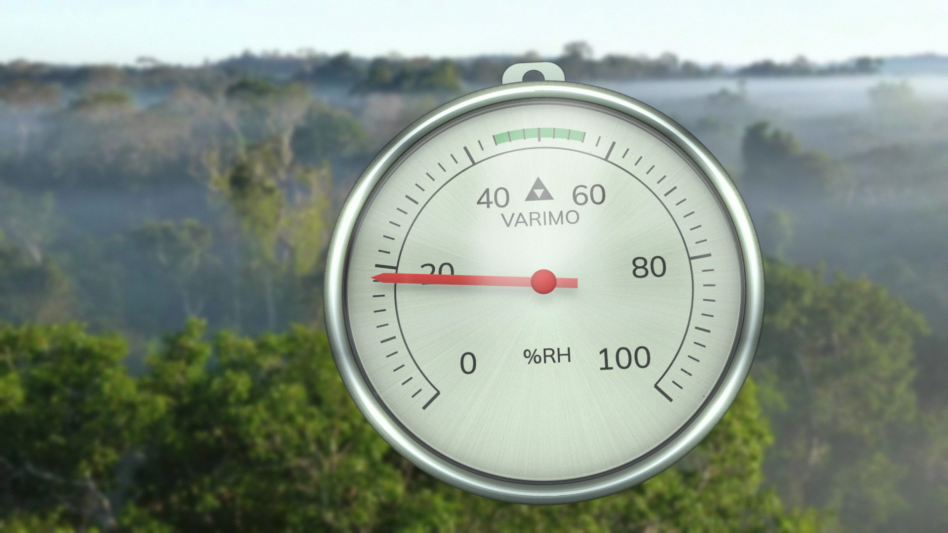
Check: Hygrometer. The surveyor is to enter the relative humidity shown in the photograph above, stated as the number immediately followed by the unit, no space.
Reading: 18%
